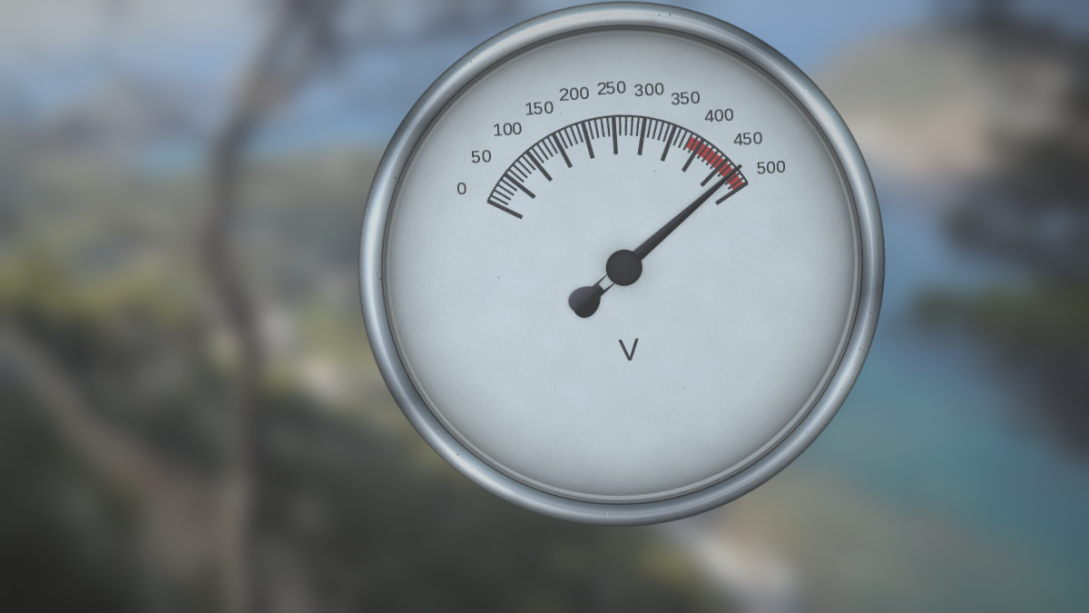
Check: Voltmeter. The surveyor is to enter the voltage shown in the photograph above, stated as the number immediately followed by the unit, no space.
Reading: 470V
